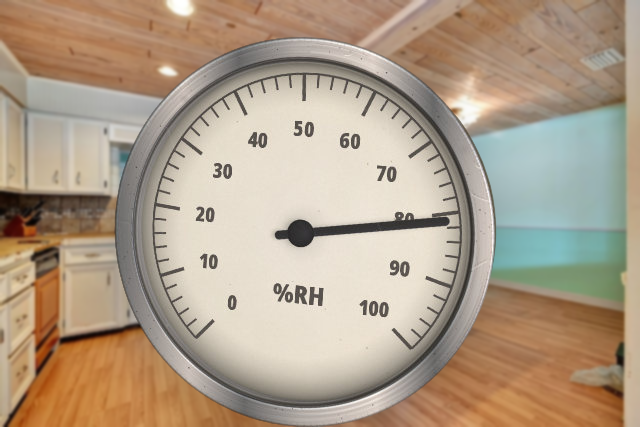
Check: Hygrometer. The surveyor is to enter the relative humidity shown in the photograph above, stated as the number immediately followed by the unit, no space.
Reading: 81%
